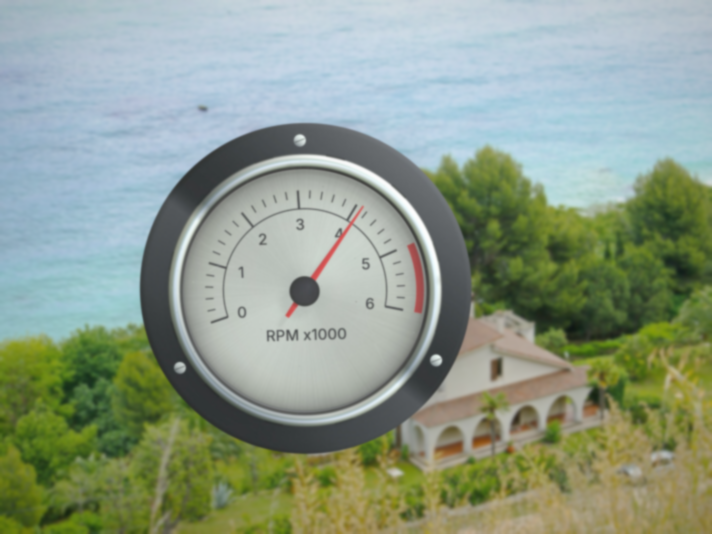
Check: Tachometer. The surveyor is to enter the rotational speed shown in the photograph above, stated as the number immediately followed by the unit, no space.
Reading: 4100rpm
